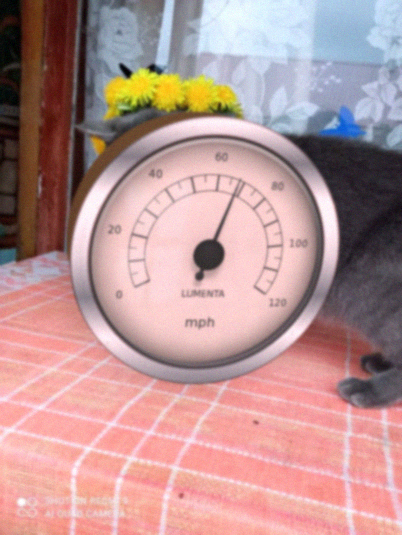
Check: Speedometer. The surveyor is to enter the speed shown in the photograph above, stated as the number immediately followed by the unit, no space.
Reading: 67.5mph
